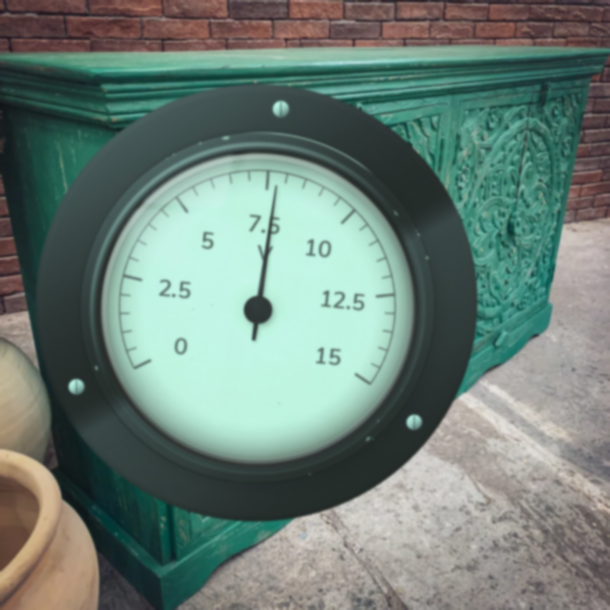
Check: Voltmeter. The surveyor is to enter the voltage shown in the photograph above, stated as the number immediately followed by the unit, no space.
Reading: 7.75V
